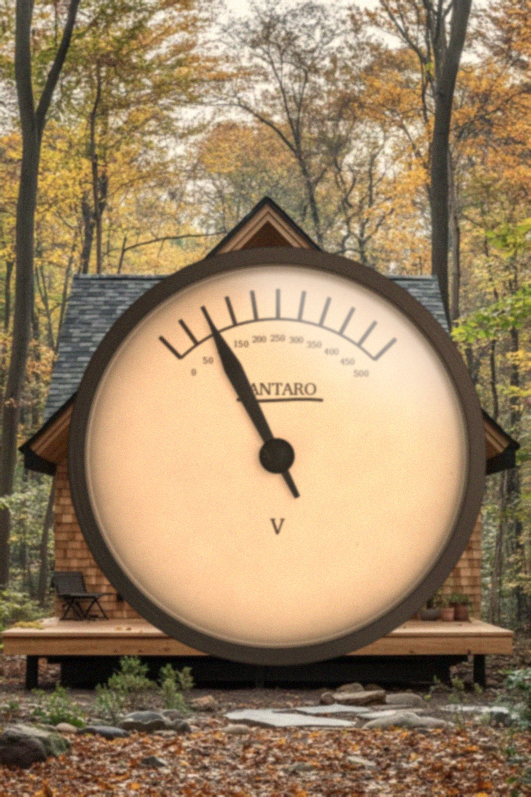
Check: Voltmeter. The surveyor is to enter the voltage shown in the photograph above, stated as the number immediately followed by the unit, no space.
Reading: 100V
